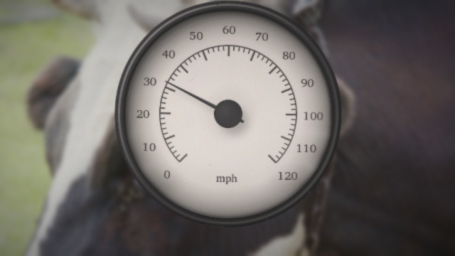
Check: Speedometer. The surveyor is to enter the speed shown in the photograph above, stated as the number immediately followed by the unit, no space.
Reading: 32mph
